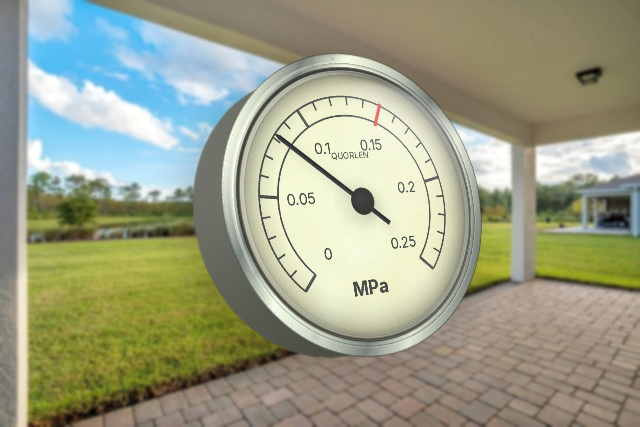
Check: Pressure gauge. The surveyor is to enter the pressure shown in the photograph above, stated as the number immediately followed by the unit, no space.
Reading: 0.08MPa
